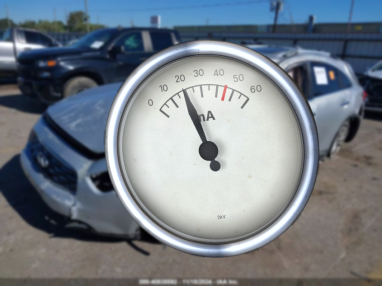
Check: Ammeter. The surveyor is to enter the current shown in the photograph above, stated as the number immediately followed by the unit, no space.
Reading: 20mA
